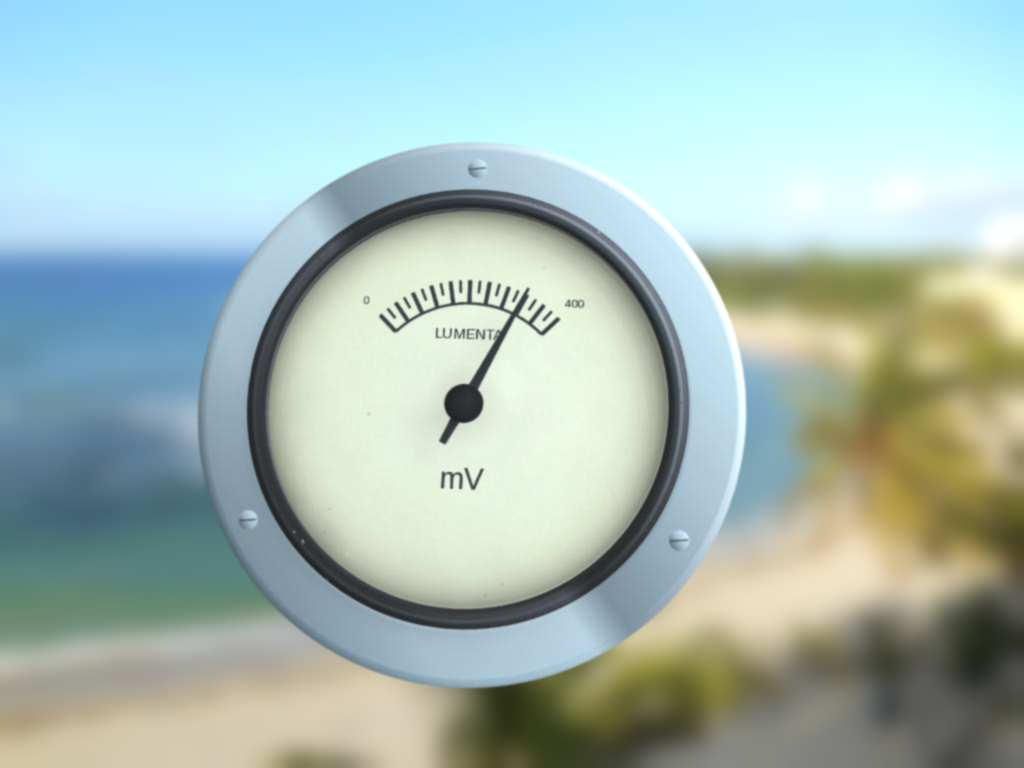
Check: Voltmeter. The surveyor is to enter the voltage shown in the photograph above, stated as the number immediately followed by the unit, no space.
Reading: 320mV
